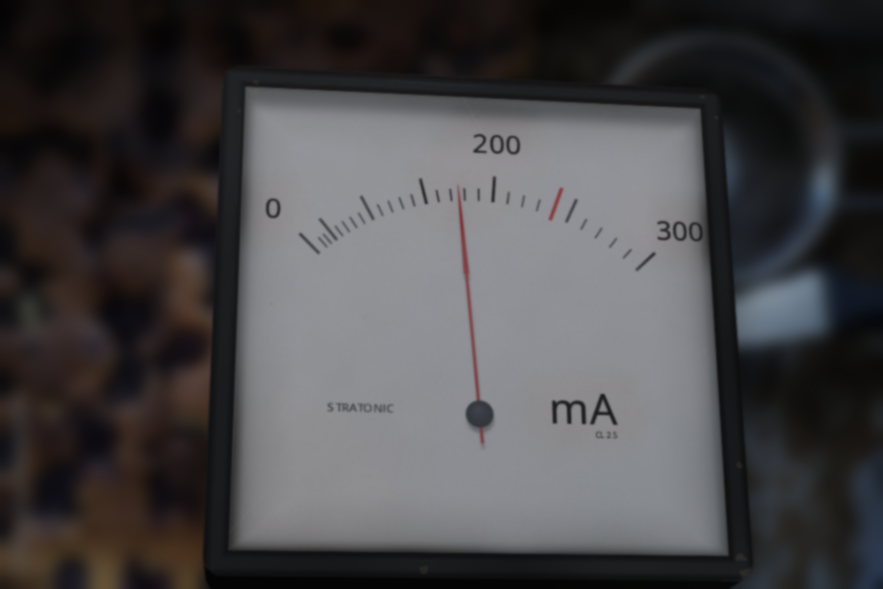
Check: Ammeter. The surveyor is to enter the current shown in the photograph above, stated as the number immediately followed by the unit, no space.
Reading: 175mA
